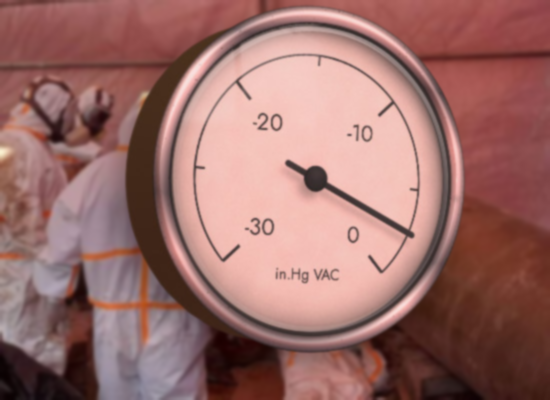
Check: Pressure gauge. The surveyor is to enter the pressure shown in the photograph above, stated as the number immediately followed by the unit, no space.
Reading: -2.5inHg
